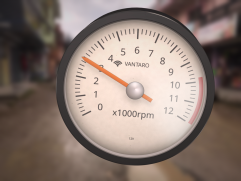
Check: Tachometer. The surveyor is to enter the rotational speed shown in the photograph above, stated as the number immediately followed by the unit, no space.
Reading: 3000rpm
